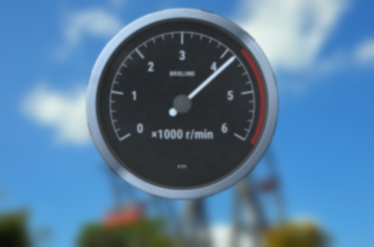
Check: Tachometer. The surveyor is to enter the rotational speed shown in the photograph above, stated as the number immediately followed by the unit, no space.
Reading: 4200rpm
